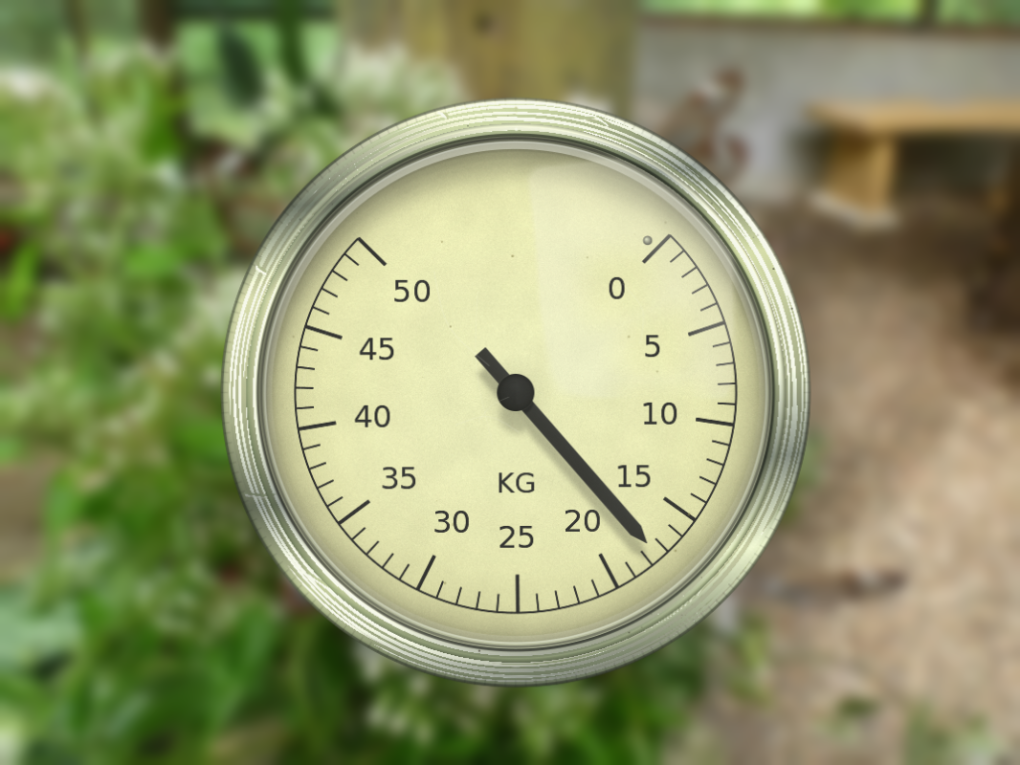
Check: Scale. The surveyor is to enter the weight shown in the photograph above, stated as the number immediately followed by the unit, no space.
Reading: 17.5kg
